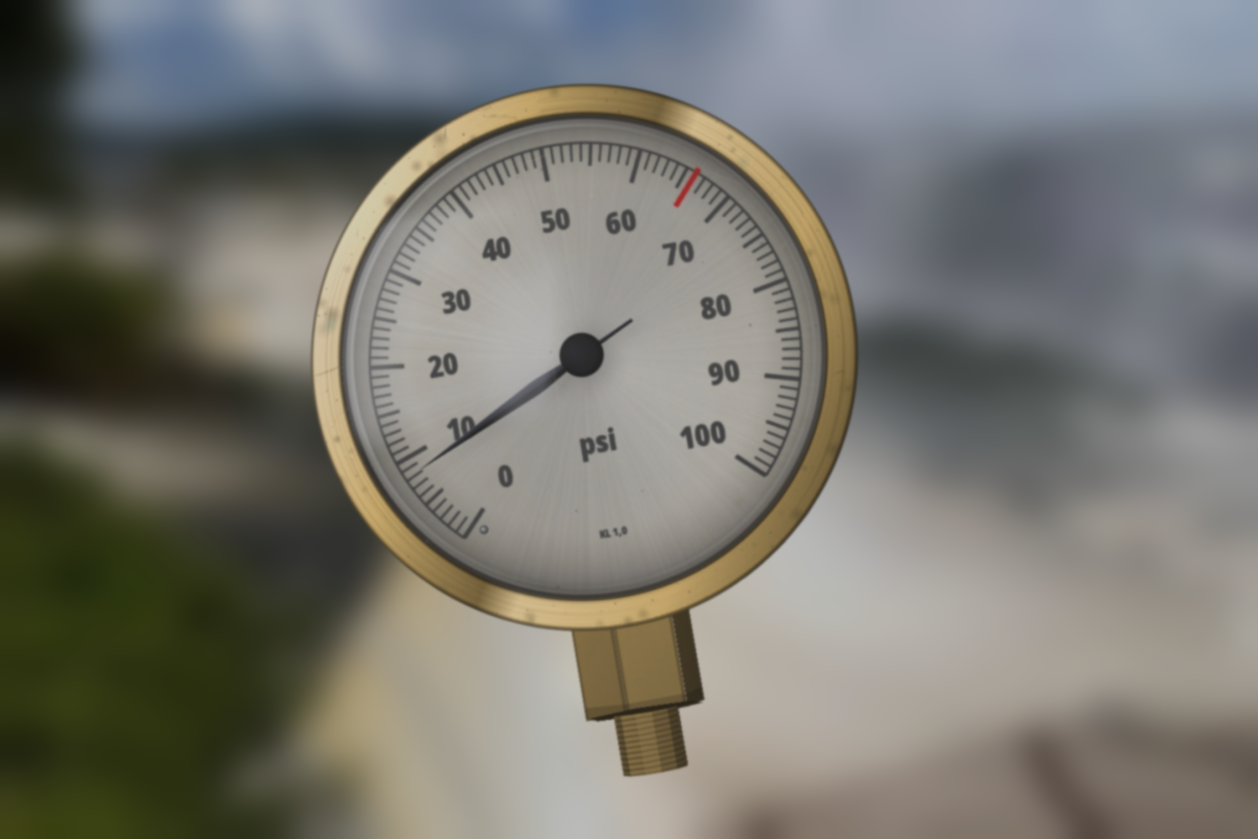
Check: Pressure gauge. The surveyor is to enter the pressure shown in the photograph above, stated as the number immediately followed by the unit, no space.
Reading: 8psi
